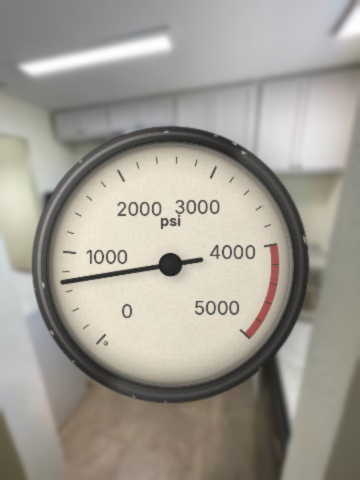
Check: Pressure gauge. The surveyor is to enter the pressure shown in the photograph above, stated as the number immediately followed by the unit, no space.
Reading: 700psi
